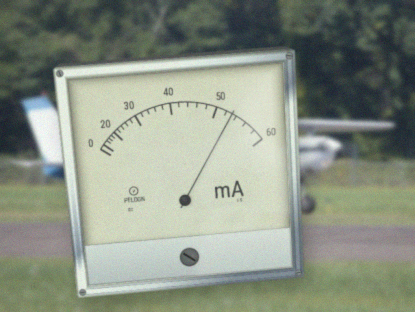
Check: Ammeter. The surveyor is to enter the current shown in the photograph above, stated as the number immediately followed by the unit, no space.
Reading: 53mA
